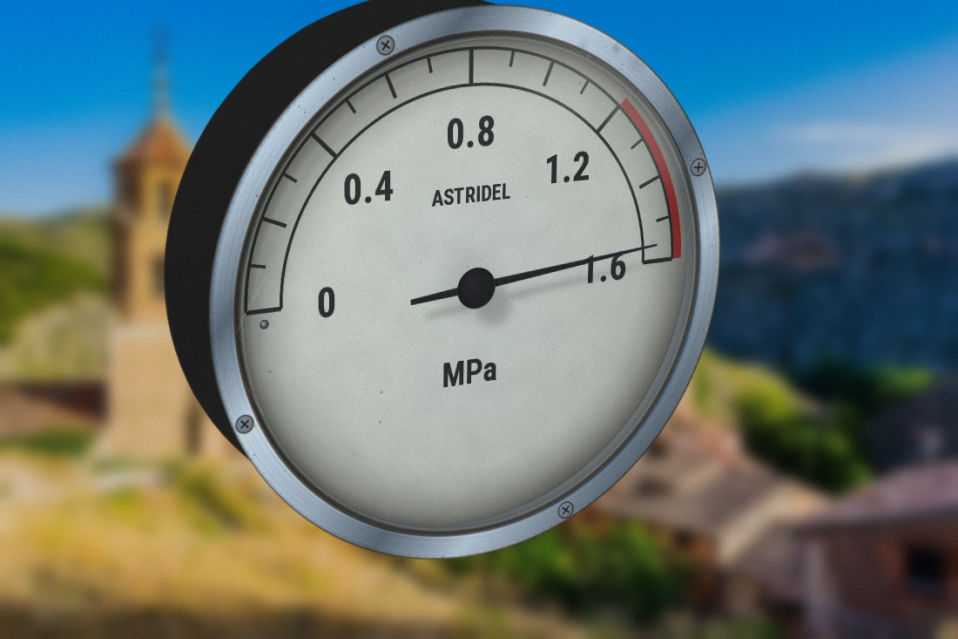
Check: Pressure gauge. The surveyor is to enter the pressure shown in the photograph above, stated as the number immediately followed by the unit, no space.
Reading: 1.55MPa
